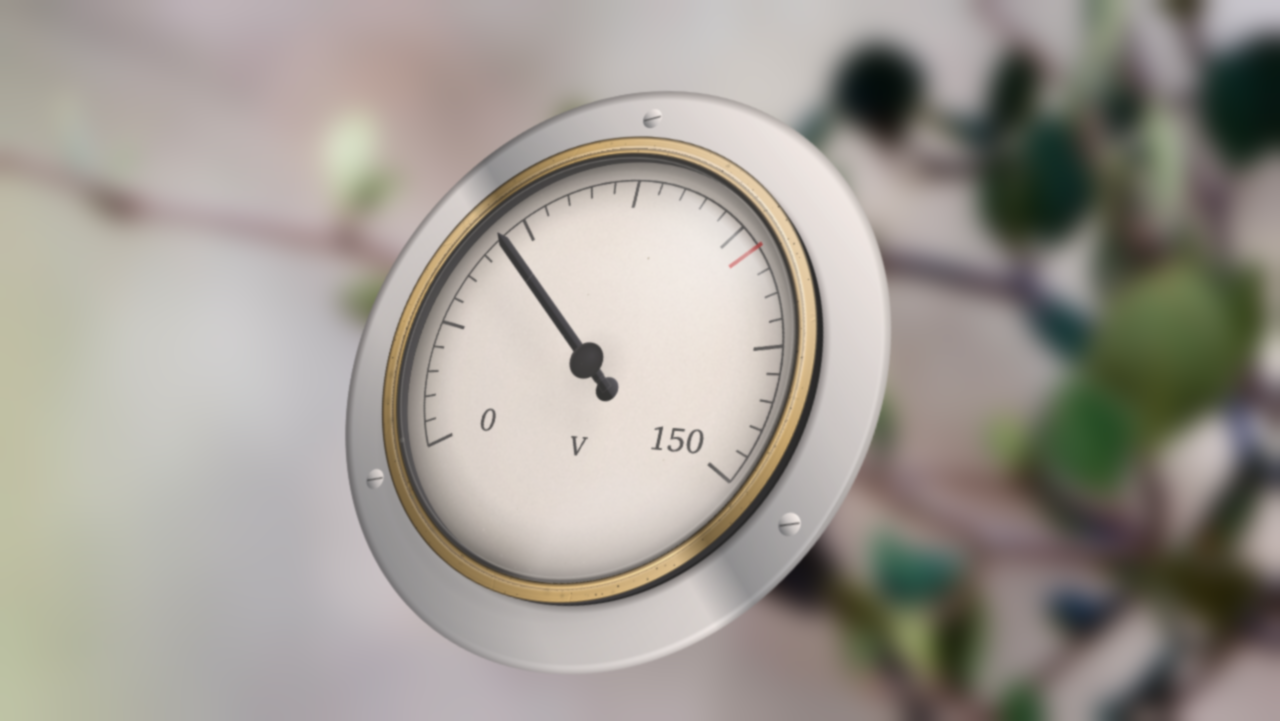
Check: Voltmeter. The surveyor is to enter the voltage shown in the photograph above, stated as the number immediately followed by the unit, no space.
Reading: 45V
